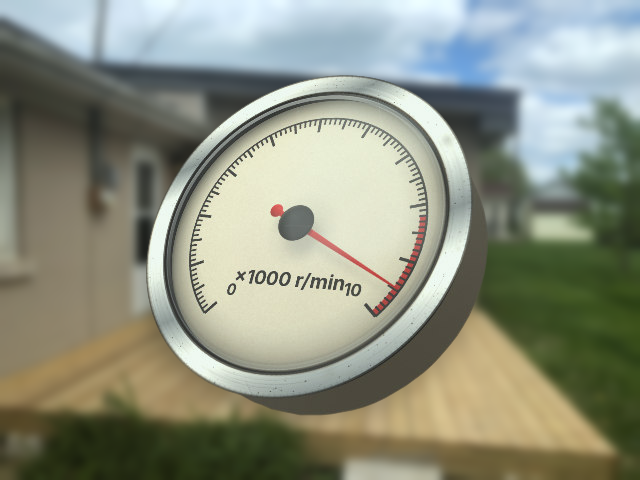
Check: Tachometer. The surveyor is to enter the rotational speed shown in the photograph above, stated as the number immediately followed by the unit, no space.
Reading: 9500rpm
